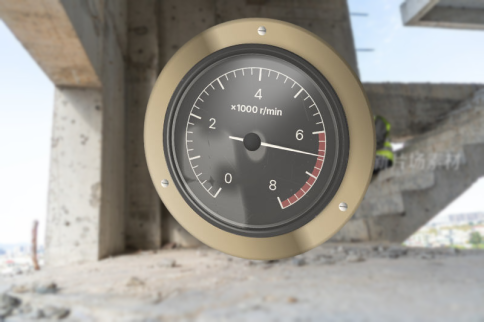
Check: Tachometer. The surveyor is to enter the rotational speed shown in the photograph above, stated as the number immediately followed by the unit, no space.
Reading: 6500rpm
